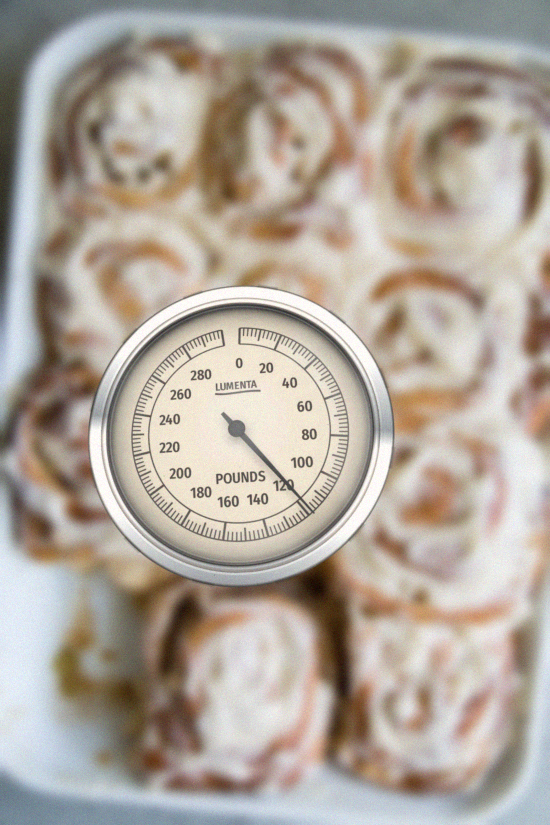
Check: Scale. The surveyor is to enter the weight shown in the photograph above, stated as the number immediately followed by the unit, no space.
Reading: 118lb
